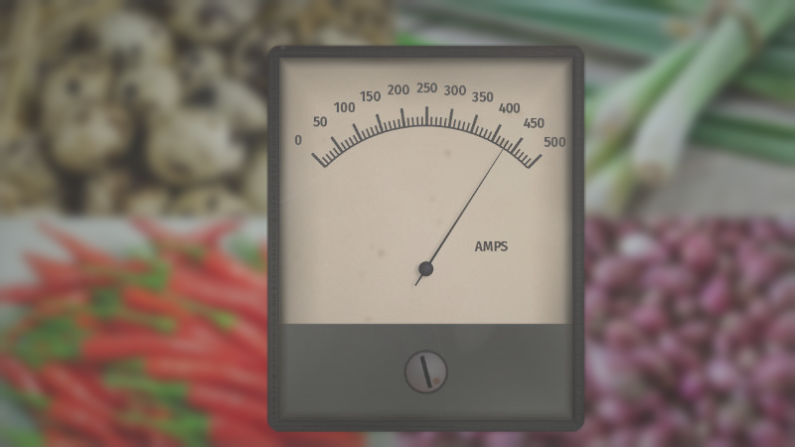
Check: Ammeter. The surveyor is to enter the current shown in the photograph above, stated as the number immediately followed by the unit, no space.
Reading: 430A
